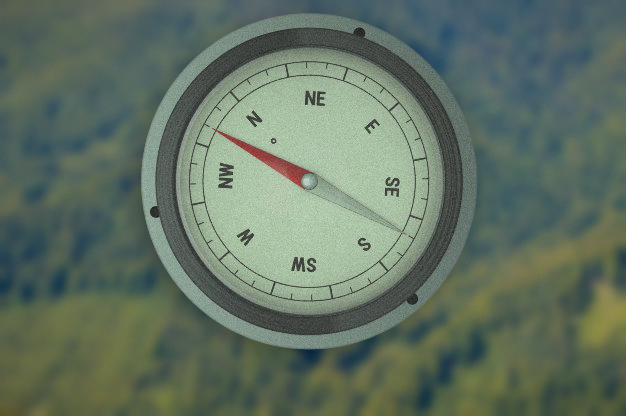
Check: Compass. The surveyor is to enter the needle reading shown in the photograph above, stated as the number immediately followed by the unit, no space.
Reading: 340°
